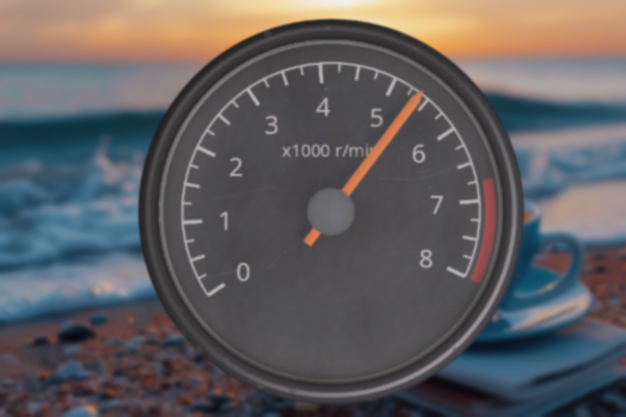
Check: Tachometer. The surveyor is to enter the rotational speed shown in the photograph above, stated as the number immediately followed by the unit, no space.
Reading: 5375rpm
